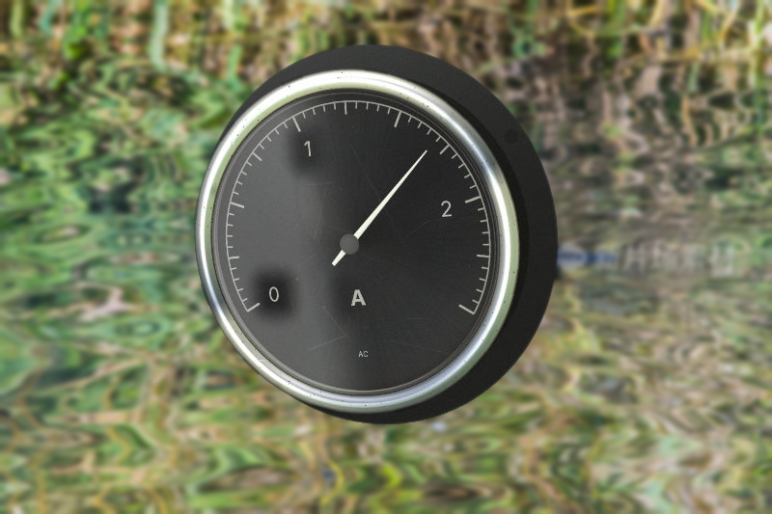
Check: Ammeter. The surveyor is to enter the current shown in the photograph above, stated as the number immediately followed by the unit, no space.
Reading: 1.7A
